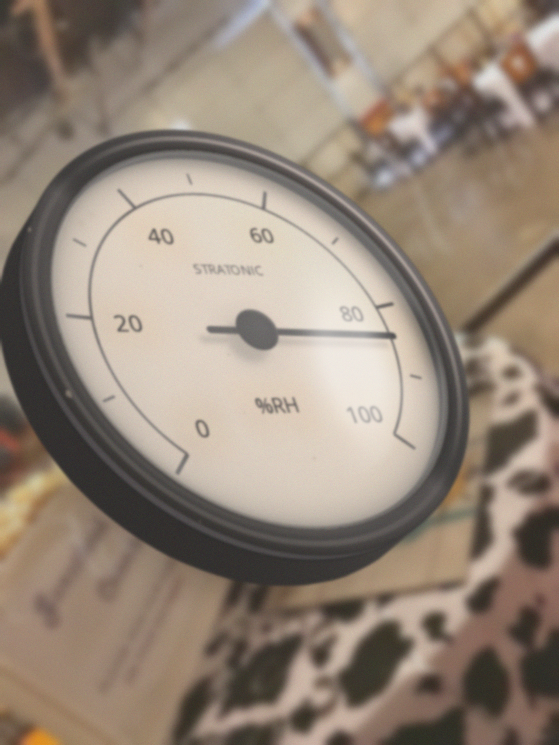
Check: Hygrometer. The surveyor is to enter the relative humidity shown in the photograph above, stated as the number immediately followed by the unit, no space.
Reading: 85%
